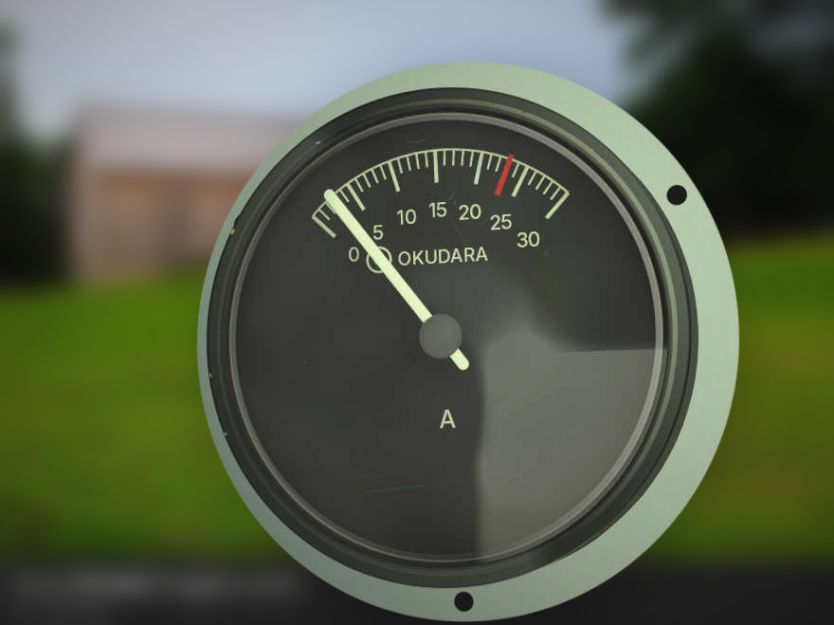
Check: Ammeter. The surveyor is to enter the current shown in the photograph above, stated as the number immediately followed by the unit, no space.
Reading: 3A
